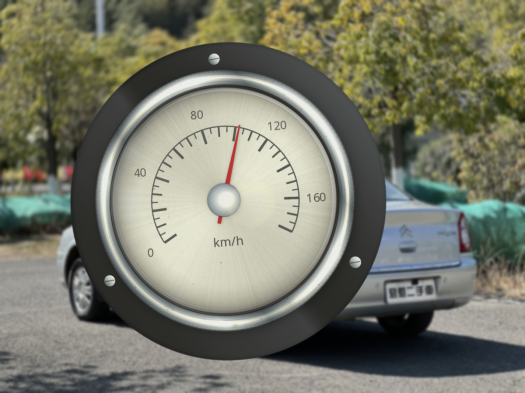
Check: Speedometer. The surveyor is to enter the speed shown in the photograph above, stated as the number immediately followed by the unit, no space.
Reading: 102.5km/h
